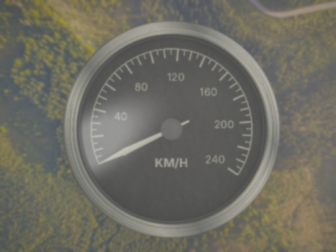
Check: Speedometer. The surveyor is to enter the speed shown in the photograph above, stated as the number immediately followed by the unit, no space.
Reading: 0km/h
